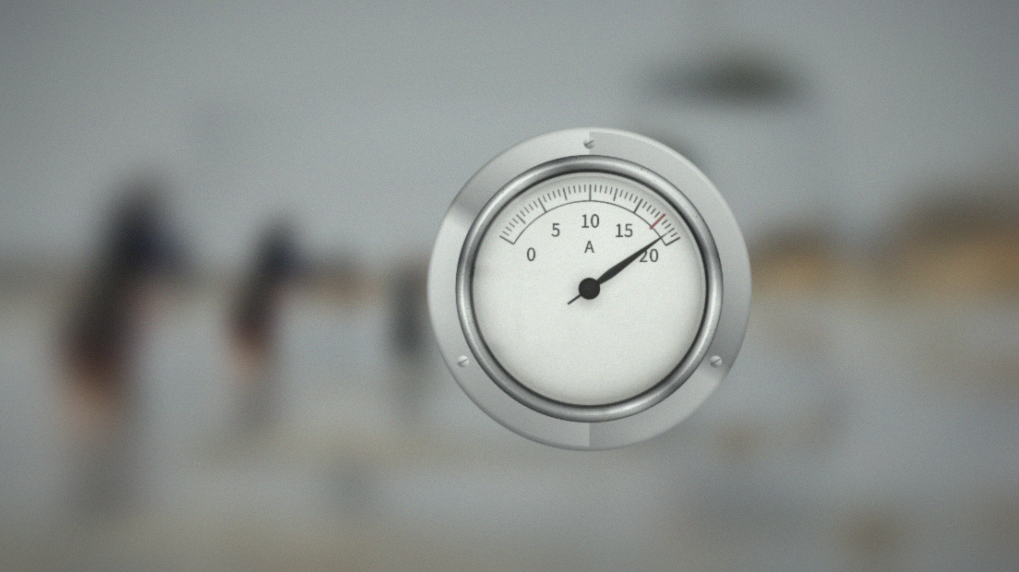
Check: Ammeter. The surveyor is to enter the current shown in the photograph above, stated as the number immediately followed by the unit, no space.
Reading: 19A
